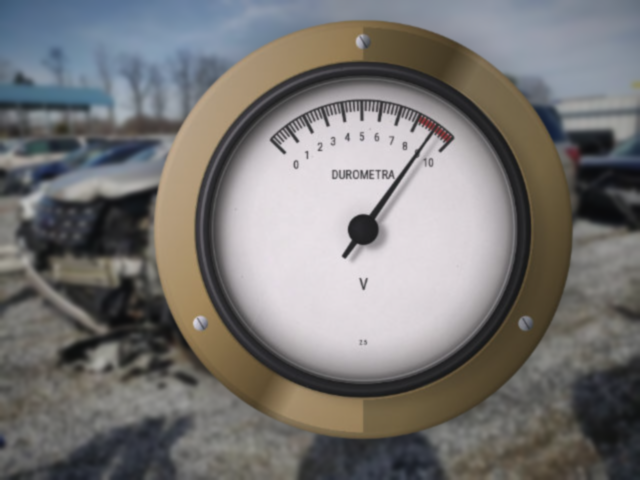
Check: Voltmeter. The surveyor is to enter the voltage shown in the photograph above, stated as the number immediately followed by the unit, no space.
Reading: 9V
